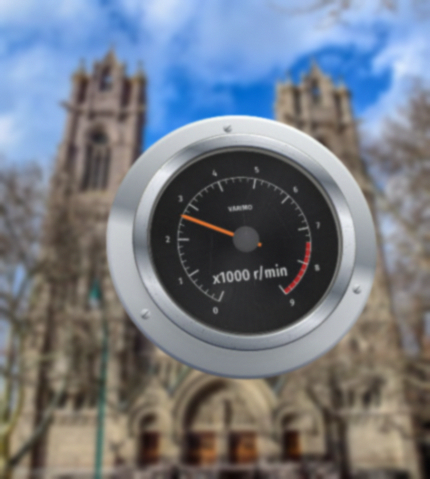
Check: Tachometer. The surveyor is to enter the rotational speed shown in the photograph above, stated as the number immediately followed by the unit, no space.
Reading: 2600rpm
